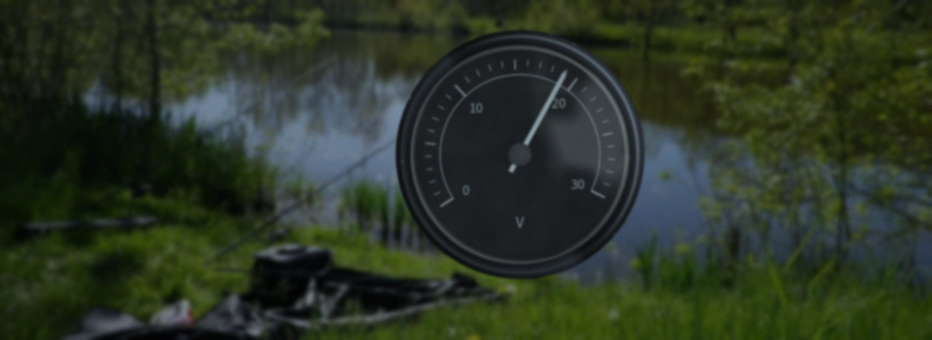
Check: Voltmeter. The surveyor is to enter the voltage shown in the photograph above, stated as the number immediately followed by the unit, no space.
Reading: 19V
